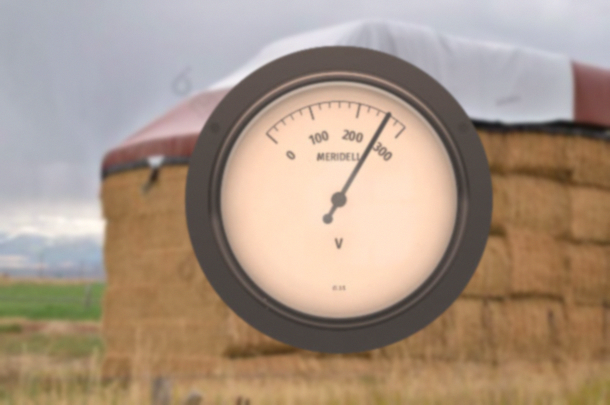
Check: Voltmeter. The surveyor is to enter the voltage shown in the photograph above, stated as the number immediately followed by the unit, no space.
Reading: 260V
